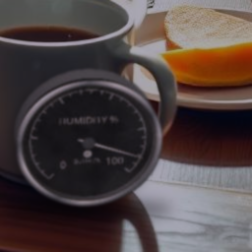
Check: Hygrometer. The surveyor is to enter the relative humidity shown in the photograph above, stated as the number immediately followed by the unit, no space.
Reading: 92%
